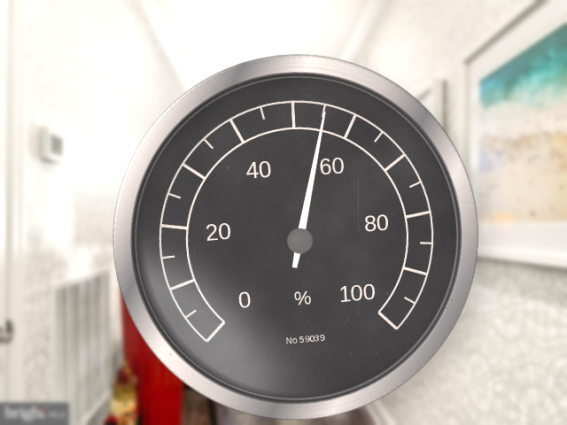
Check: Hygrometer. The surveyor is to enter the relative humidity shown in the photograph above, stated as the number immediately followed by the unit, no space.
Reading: 55%
